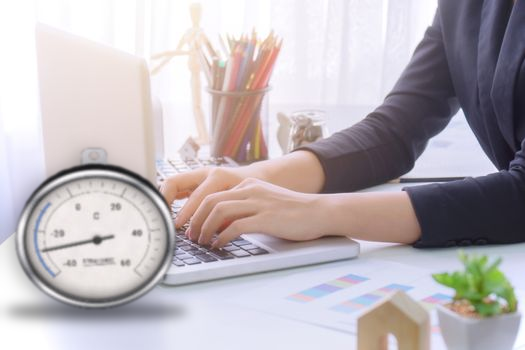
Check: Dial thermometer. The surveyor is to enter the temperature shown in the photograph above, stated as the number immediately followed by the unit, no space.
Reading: -28°C
